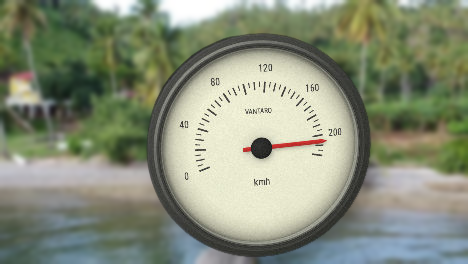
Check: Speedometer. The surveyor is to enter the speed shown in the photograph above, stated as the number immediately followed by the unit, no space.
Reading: 205km/h
